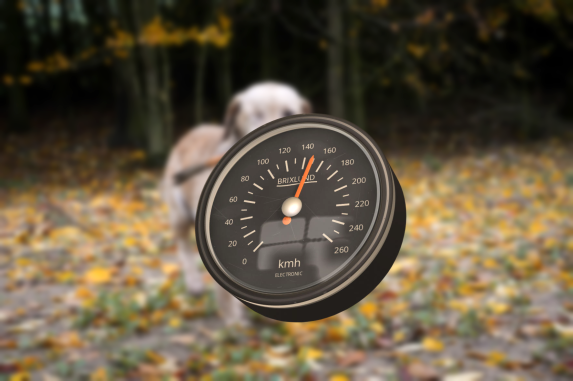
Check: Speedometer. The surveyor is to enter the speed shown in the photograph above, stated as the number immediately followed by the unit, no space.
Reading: 150km/h
